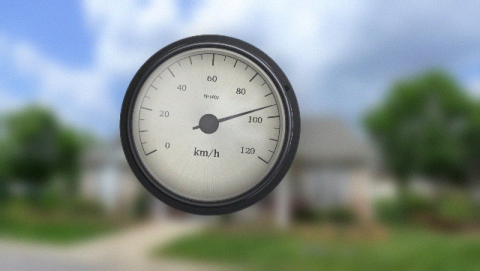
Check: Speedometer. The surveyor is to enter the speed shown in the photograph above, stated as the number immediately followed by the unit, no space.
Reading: 95km/h
